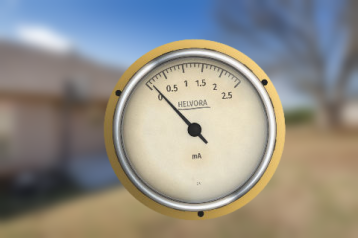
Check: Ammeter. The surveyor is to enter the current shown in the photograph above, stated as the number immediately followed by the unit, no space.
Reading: 0.1mA
